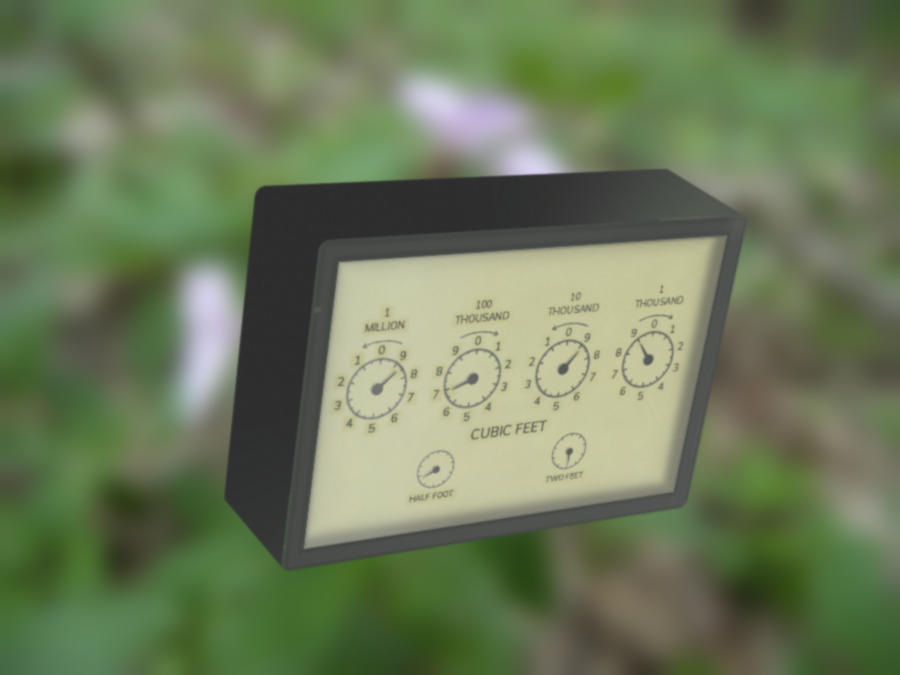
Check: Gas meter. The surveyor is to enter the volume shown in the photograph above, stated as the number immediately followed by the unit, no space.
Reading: 868900ft³
